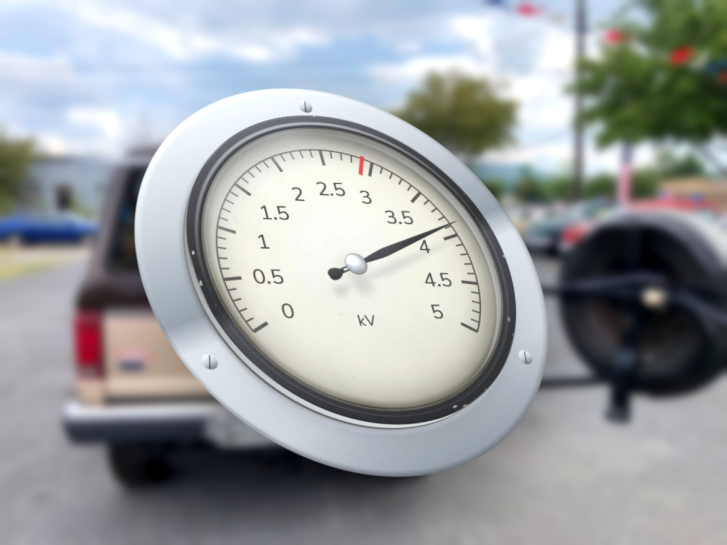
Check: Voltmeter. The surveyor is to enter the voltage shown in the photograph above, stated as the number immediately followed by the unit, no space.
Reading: 3.9kV
